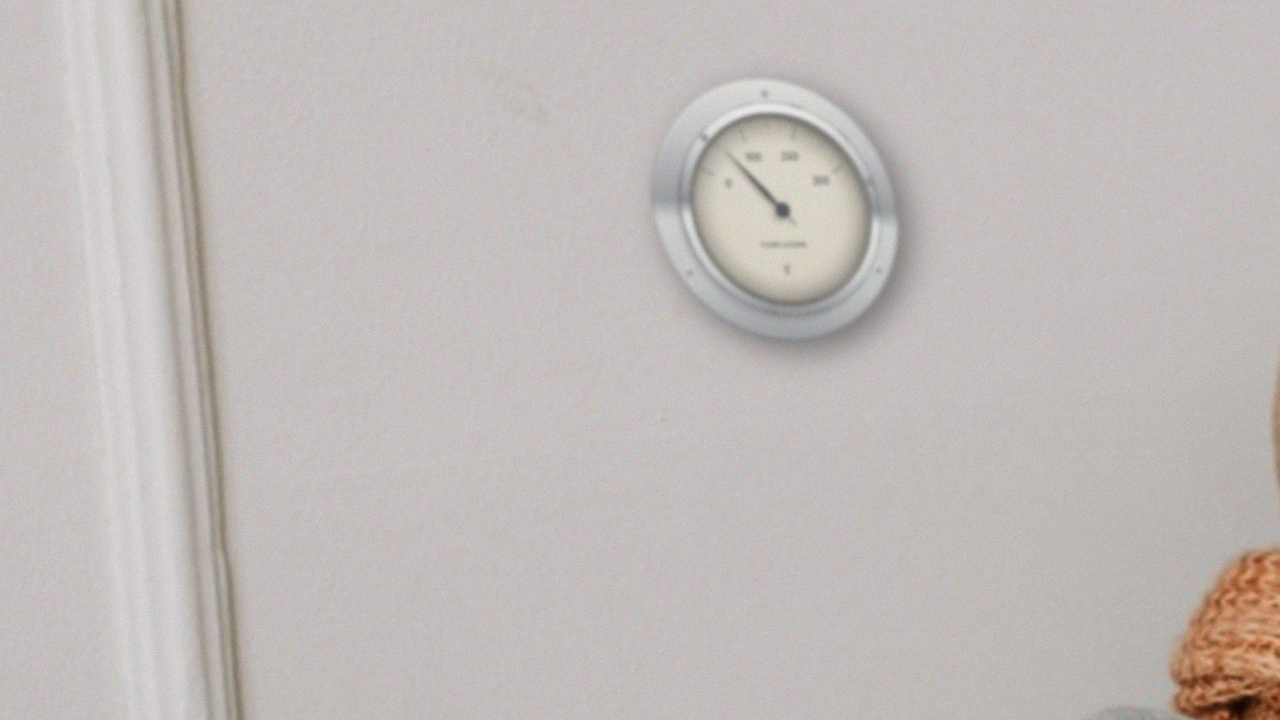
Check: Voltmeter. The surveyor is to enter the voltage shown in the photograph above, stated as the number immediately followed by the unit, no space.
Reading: 50V
